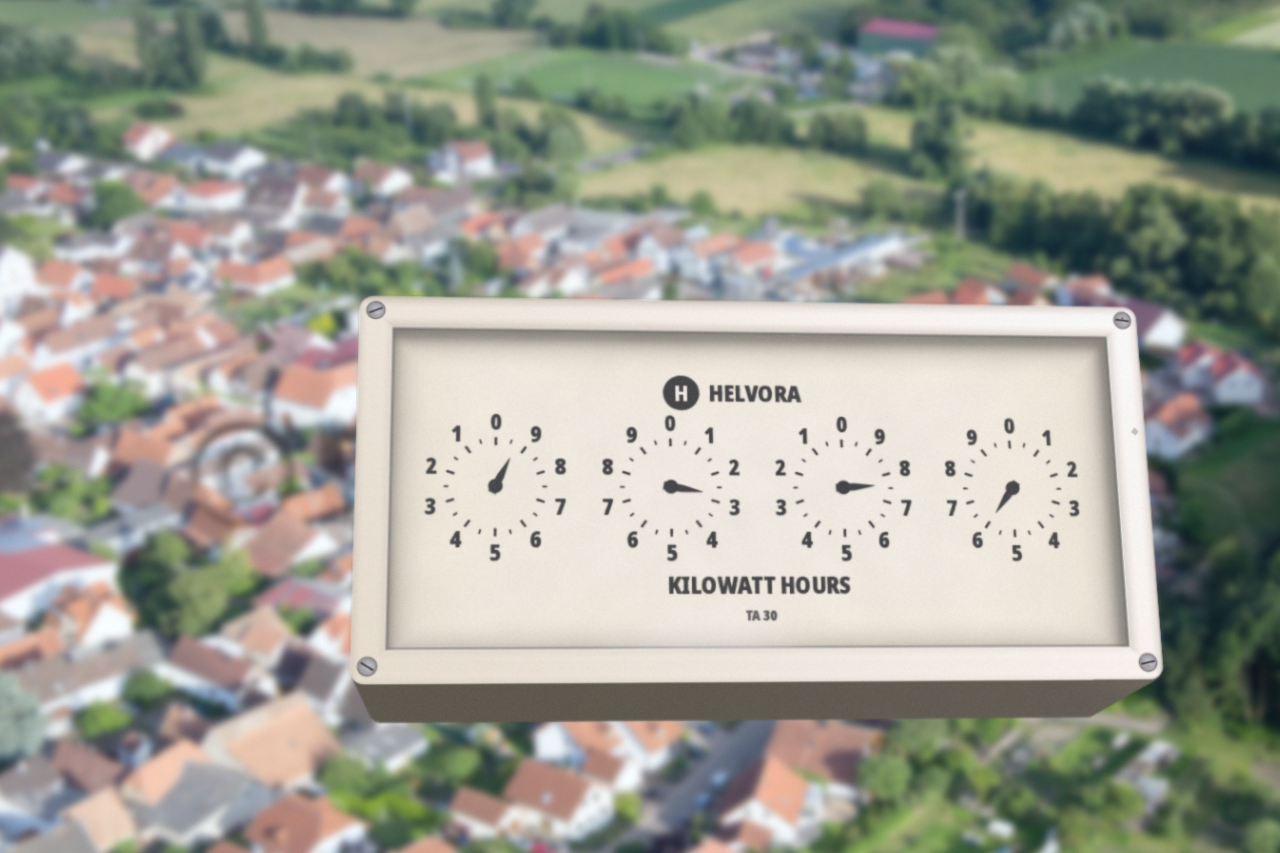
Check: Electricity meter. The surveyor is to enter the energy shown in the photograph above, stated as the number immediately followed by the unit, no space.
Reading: 9276kWh
